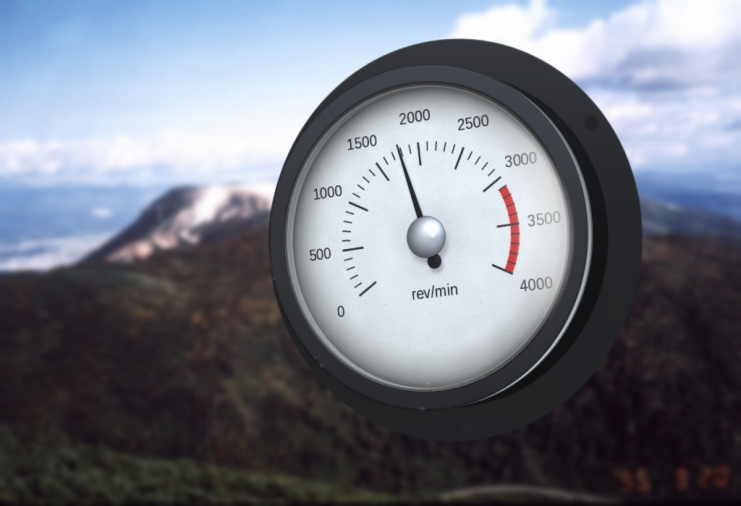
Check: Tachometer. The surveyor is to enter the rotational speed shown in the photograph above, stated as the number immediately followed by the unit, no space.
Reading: 1800rpm
